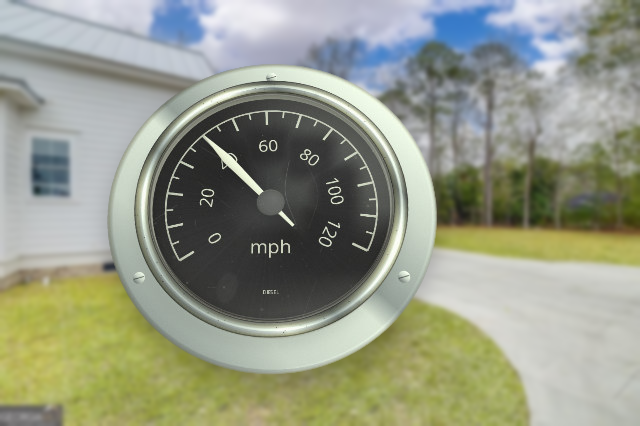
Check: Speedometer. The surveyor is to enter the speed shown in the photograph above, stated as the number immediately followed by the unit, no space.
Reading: 40mph
